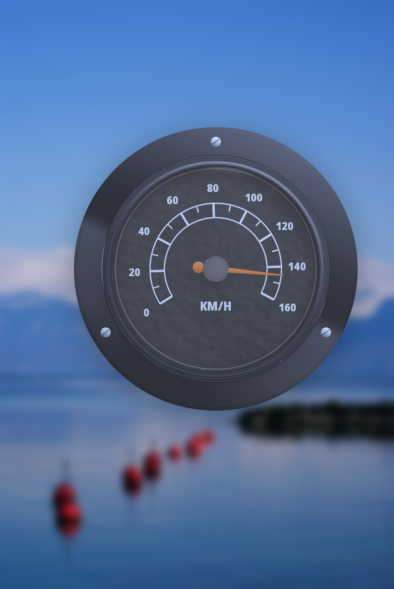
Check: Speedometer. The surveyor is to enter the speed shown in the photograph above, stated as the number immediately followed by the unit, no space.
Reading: 145km/h
